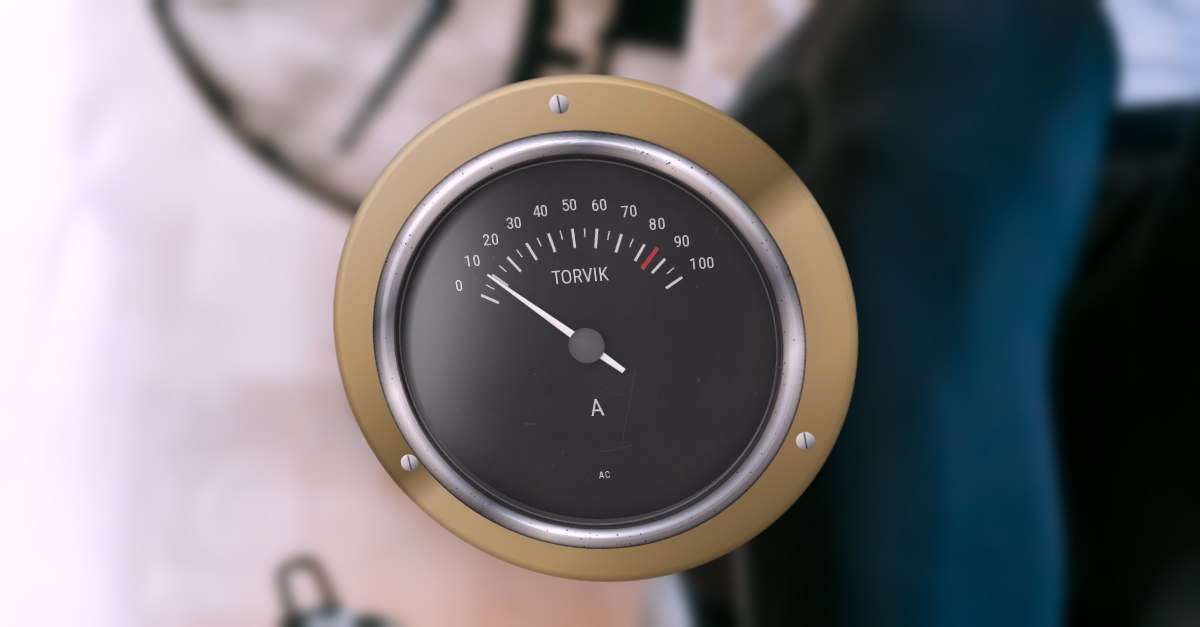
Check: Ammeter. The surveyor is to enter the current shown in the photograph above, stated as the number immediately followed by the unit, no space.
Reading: 10A
